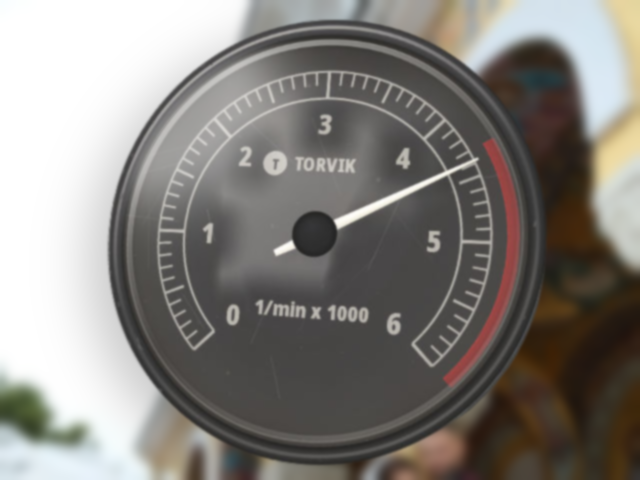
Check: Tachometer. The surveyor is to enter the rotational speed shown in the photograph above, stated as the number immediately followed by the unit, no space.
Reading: 4400rpm
